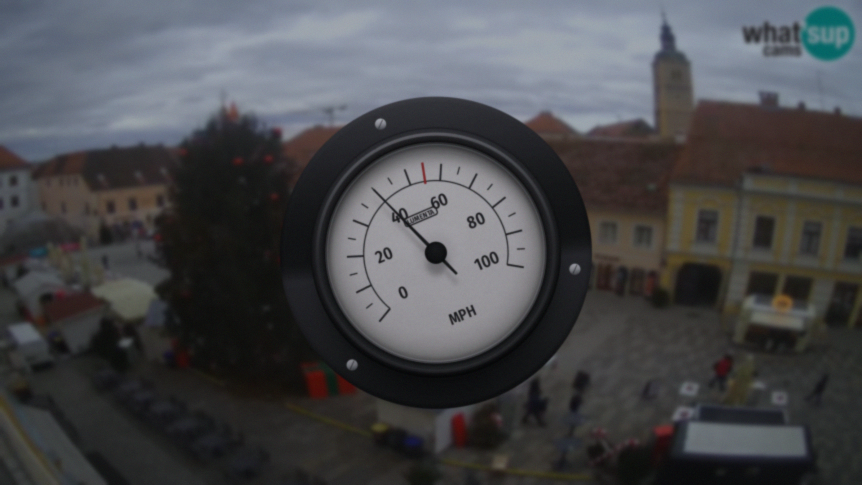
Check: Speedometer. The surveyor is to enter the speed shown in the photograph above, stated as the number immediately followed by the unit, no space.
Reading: 40mph
